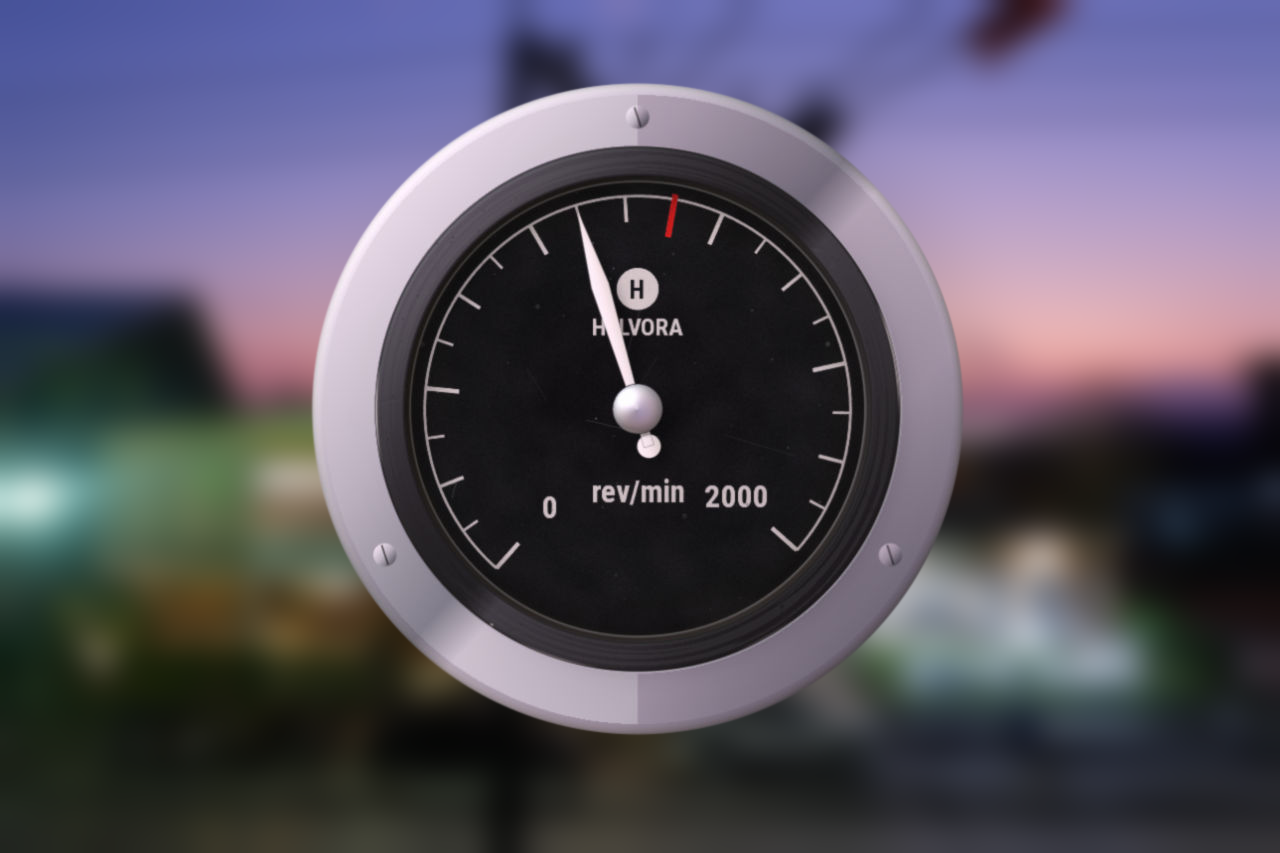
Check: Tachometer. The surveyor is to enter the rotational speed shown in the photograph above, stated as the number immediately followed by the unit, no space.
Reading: 900rpm
